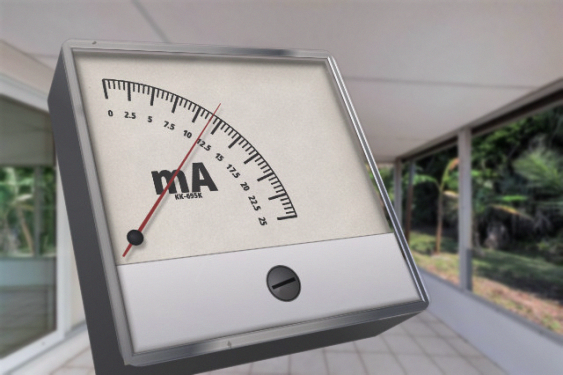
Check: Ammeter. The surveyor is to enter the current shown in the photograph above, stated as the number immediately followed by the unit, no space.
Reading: 11.5mA
